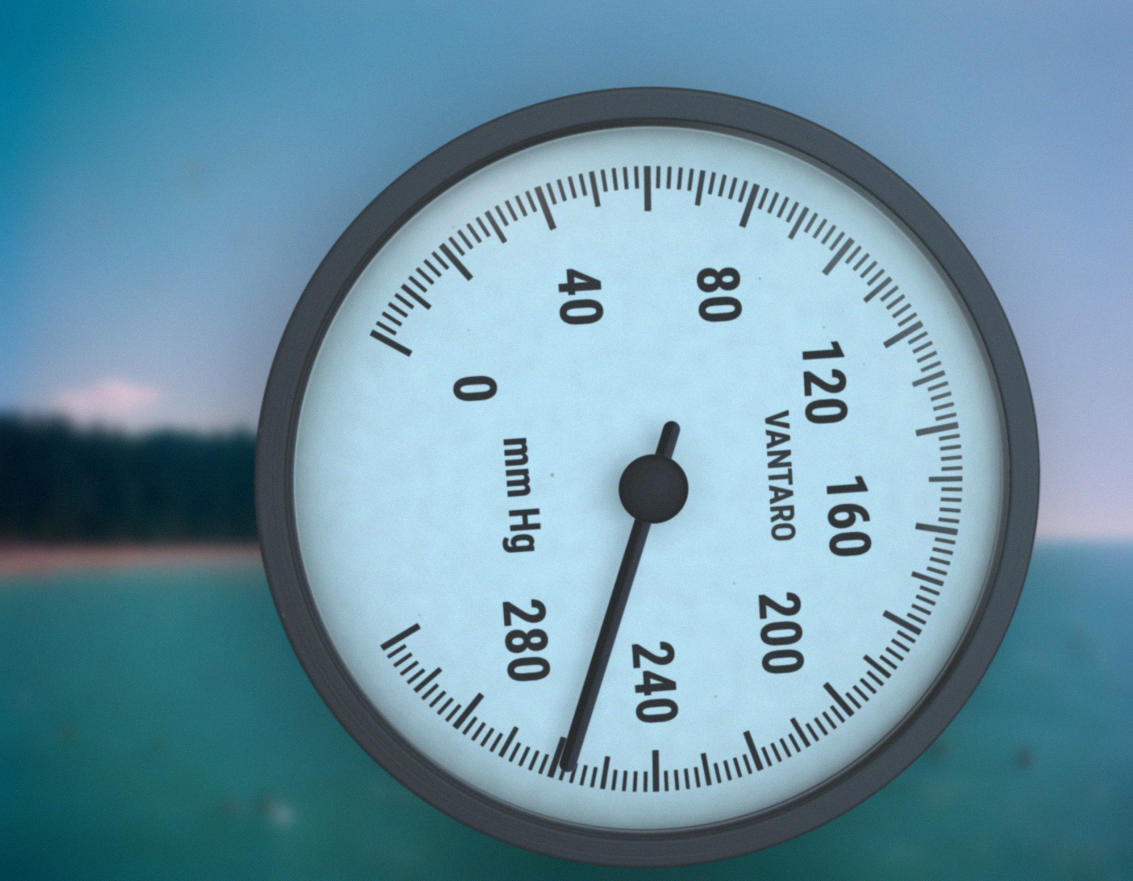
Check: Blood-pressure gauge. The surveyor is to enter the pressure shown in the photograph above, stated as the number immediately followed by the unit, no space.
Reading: 258mmHg
